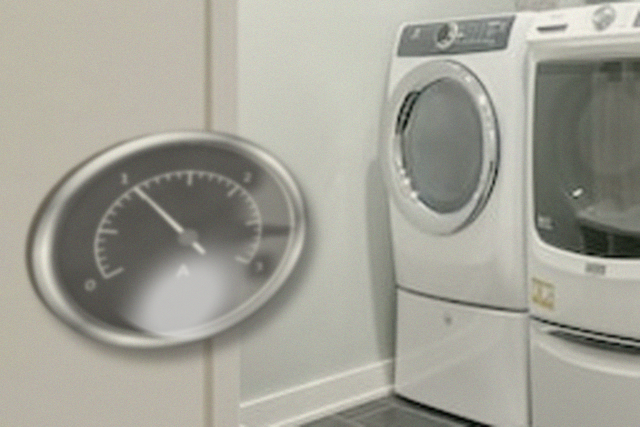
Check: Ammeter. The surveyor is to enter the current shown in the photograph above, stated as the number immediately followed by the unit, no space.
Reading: 1A
